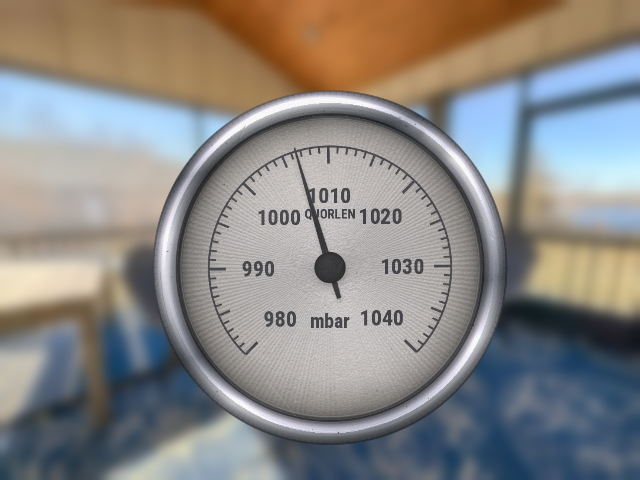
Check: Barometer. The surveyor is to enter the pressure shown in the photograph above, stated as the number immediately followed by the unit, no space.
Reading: 1006.5mbar
